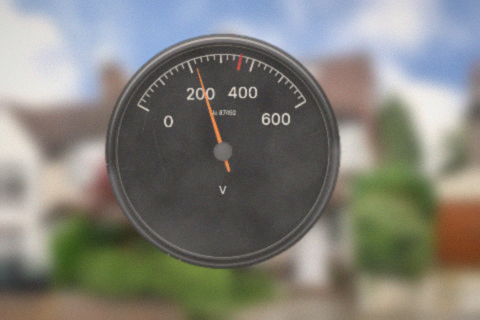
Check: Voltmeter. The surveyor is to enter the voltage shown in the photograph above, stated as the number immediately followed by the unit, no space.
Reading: 220V
